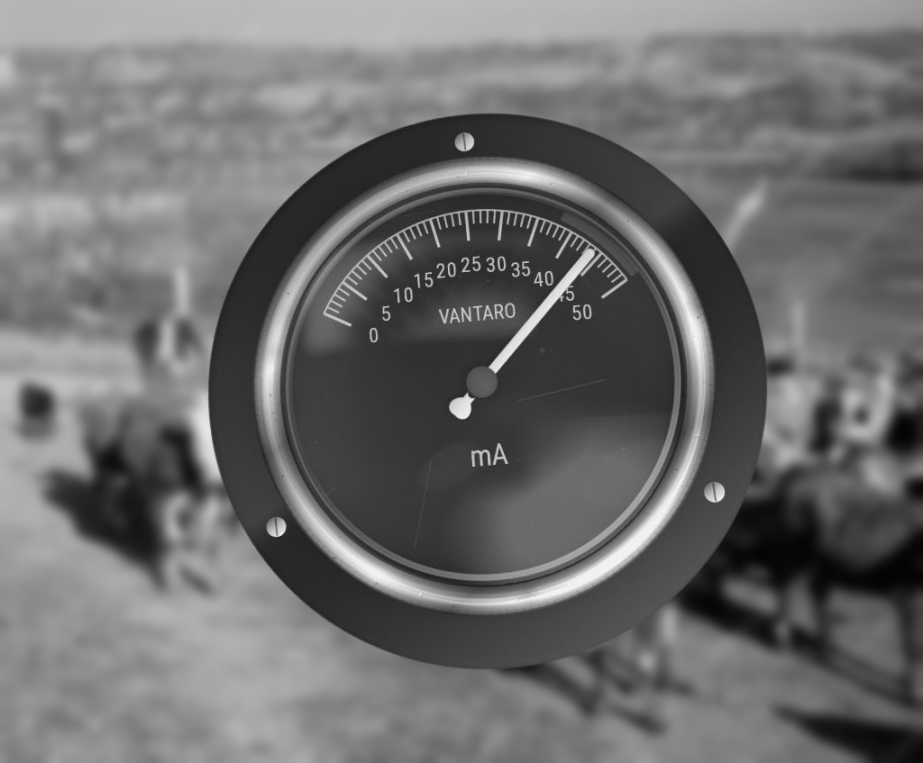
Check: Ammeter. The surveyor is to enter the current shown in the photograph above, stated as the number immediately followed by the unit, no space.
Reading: 44mA
